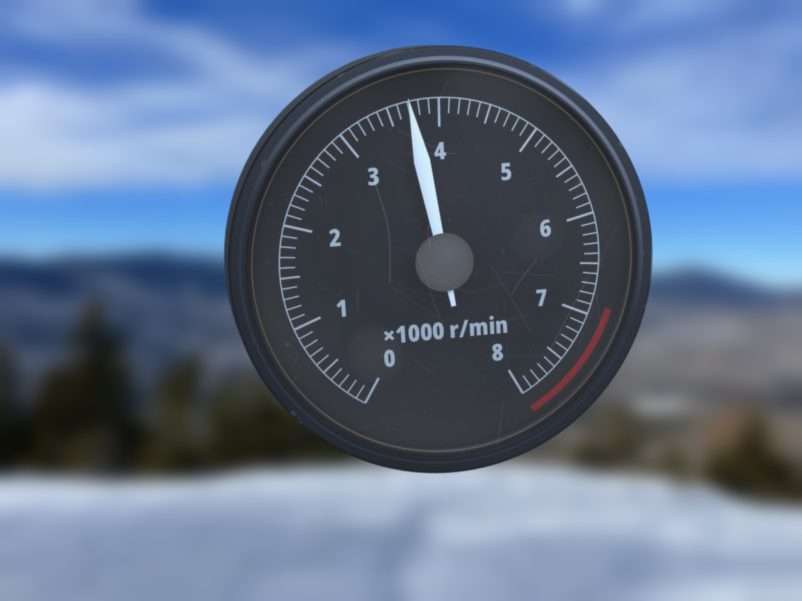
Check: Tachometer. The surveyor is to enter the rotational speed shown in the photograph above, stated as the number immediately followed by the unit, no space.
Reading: 3700rpm
